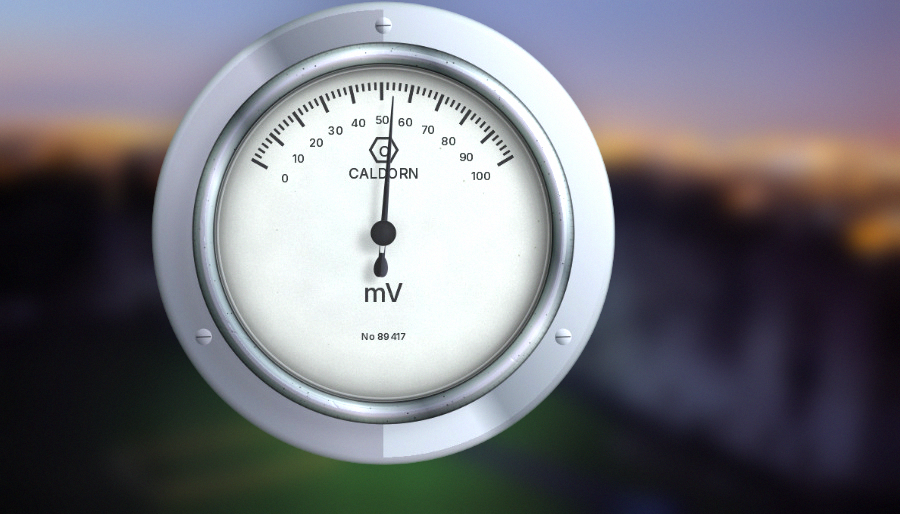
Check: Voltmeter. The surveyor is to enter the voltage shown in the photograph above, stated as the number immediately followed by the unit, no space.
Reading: 54mV
